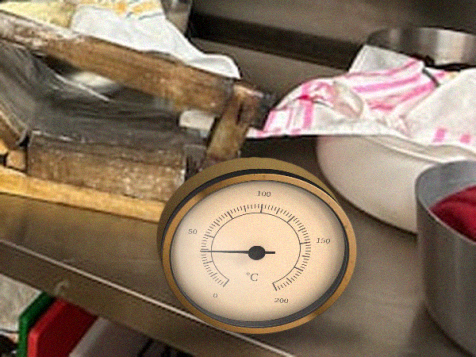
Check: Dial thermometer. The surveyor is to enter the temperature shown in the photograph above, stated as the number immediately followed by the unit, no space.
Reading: 37.5°C
